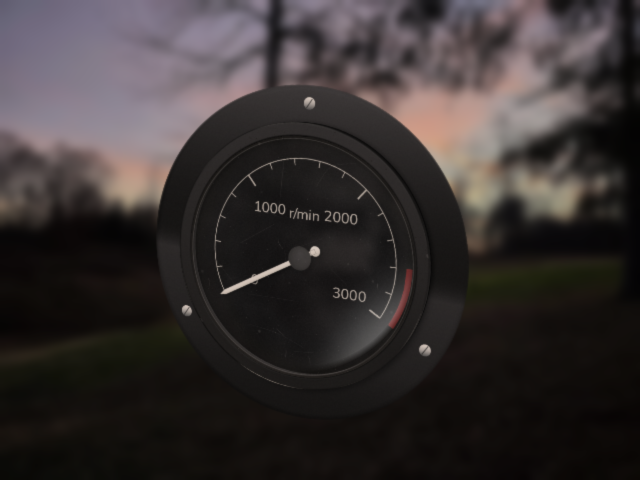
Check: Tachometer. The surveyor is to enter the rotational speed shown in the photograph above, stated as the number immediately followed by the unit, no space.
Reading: 0rpm
